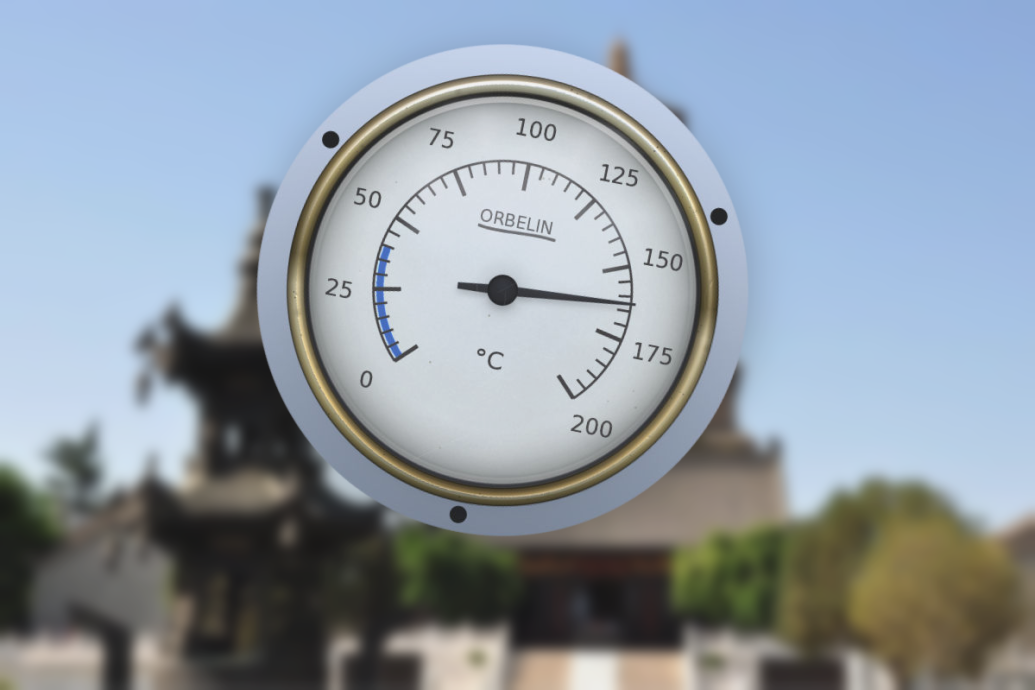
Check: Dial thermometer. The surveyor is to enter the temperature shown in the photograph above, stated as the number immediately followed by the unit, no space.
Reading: 162.5°C
